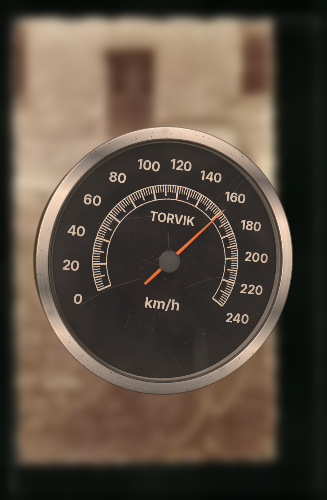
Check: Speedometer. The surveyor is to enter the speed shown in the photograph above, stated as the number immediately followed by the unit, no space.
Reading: 160km/h
